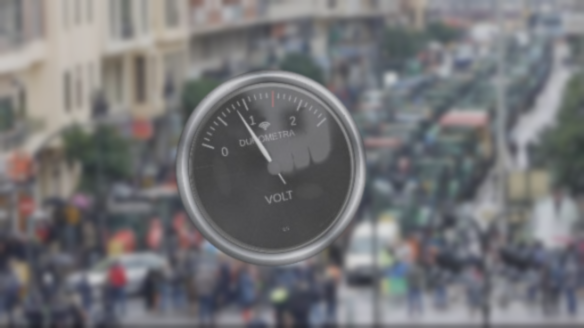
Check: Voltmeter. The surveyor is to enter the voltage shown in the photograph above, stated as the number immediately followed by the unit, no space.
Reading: 0.8V
